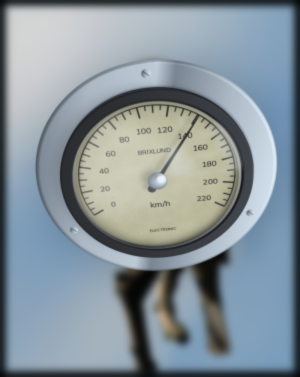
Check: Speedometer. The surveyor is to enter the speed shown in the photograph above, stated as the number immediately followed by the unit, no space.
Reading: 140km/h
